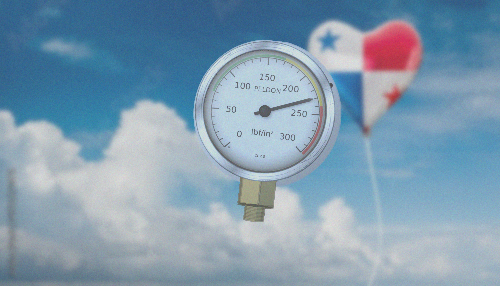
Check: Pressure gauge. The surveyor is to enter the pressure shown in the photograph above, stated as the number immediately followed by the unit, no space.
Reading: 230psi
